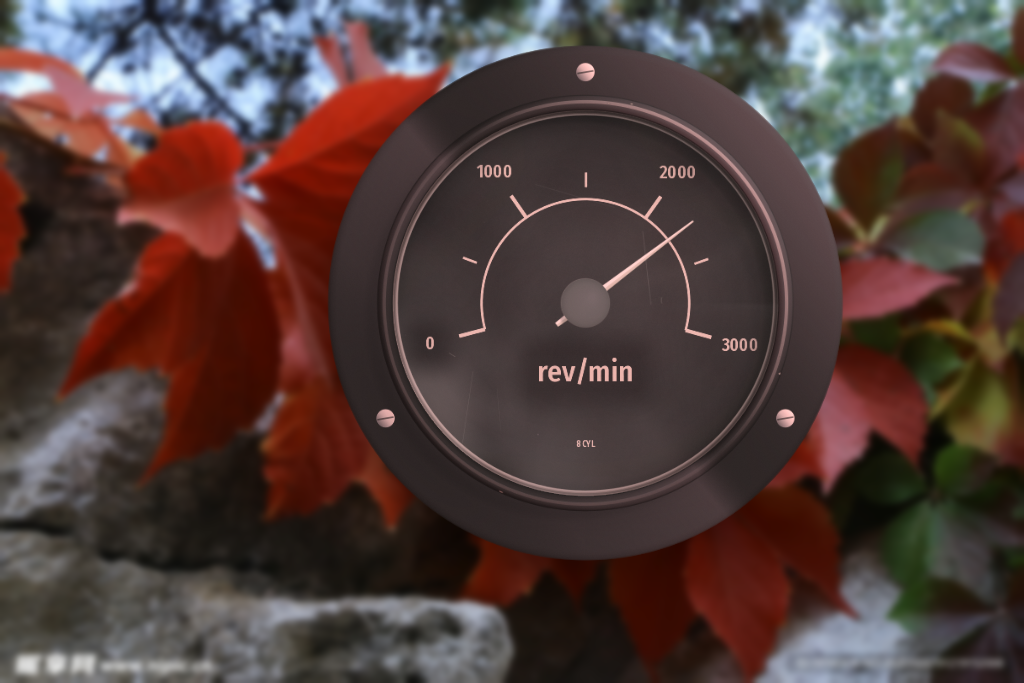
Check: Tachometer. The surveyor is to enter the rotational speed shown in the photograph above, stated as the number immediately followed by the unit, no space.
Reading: 2250rpm
